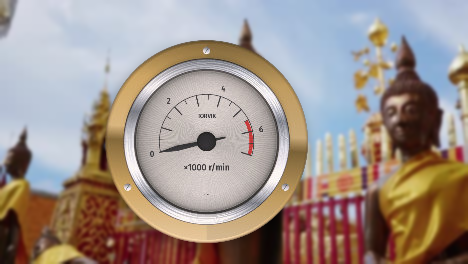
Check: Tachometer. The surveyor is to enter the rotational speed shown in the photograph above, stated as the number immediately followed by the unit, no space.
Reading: 0rpm
